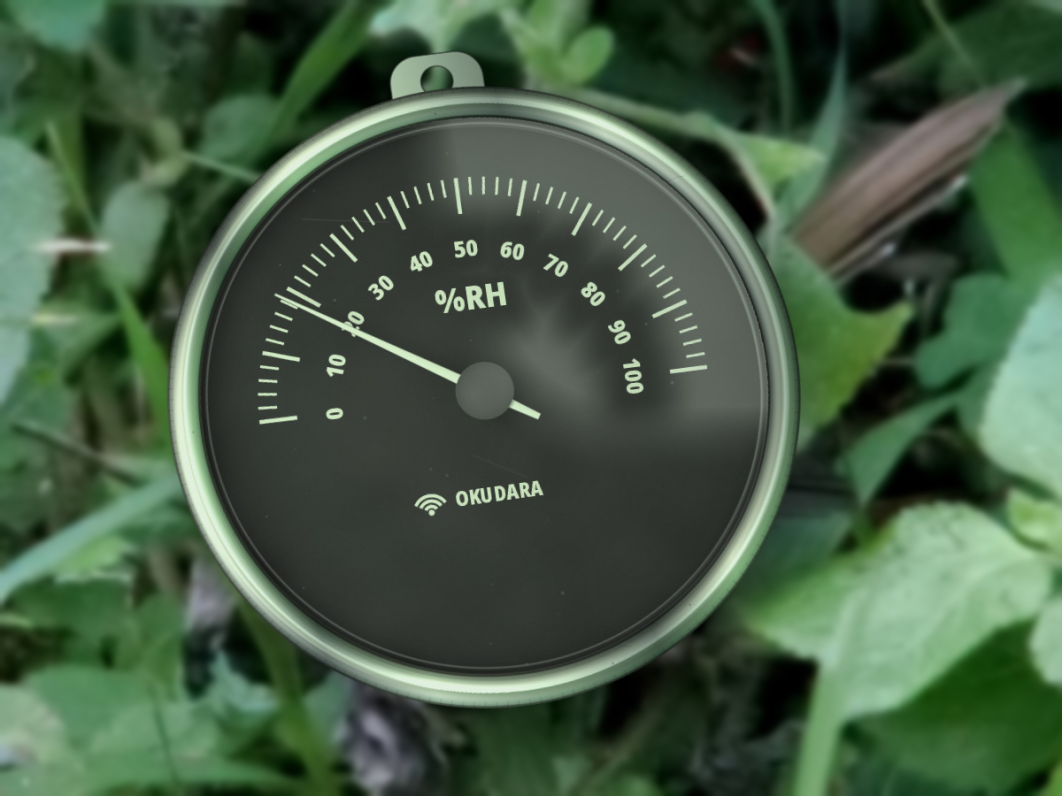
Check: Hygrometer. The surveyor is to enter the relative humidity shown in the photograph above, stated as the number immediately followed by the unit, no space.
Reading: 18%
